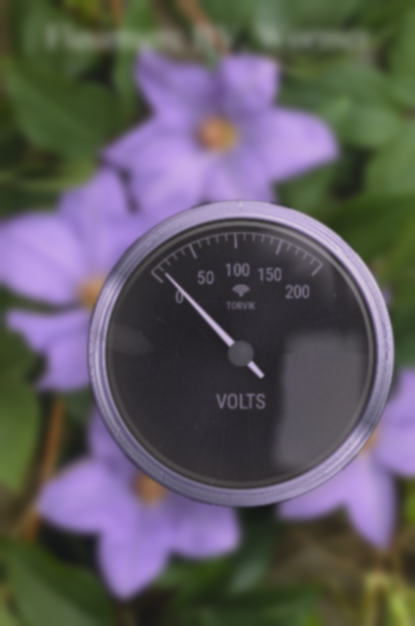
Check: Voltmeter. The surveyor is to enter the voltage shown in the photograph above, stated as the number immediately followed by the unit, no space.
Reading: 10V
